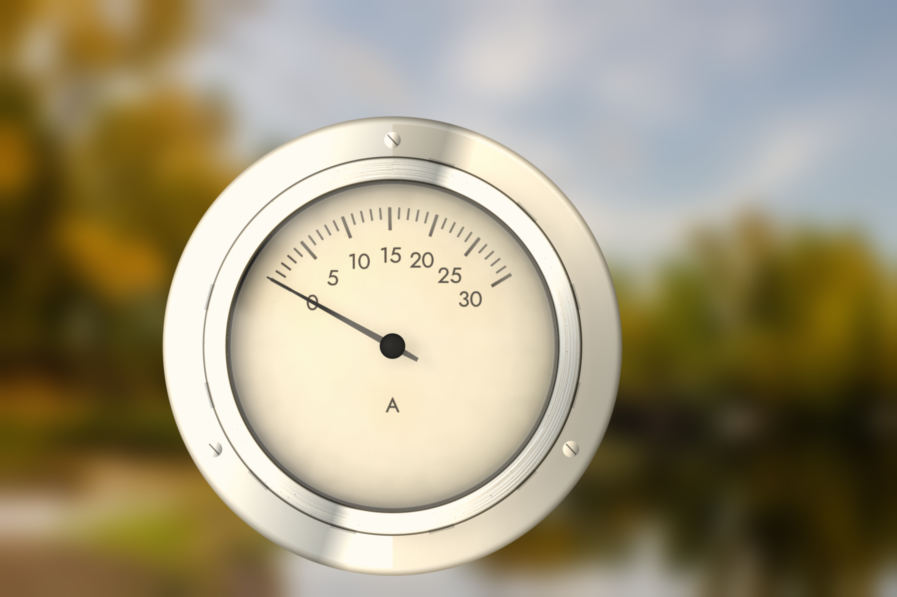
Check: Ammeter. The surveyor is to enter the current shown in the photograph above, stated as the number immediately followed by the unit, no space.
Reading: 0A
